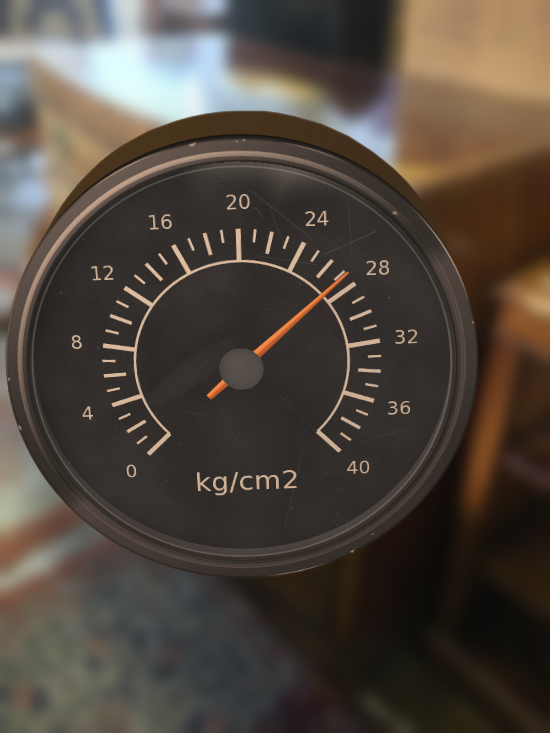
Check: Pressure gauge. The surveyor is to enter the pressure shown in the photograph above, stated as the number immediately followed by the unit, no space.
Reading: 27kg/cm²
